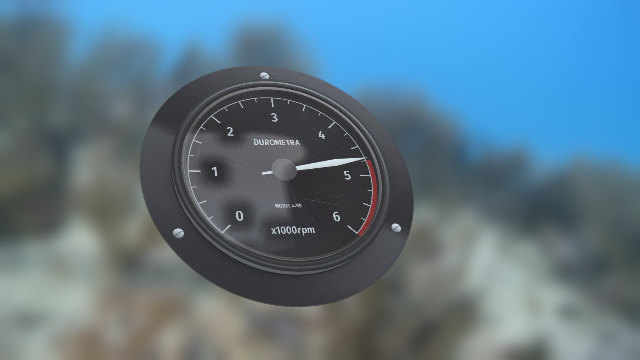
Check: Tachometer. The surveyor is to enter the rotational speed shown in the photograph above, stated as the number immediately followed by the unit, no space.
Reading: 4750rpm
